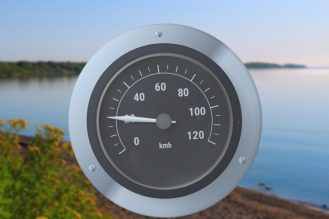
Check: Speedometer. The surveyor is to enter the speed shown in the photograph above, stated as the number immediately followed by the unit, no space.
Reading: 20km/h
